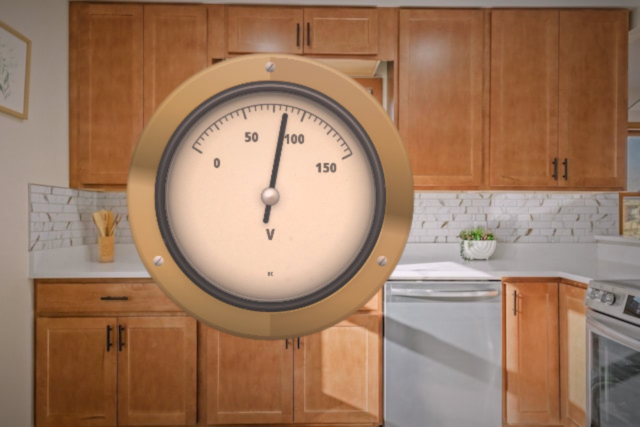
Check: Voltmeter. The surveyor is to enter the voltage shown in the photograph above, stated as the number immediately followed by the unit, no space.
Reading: 85V
